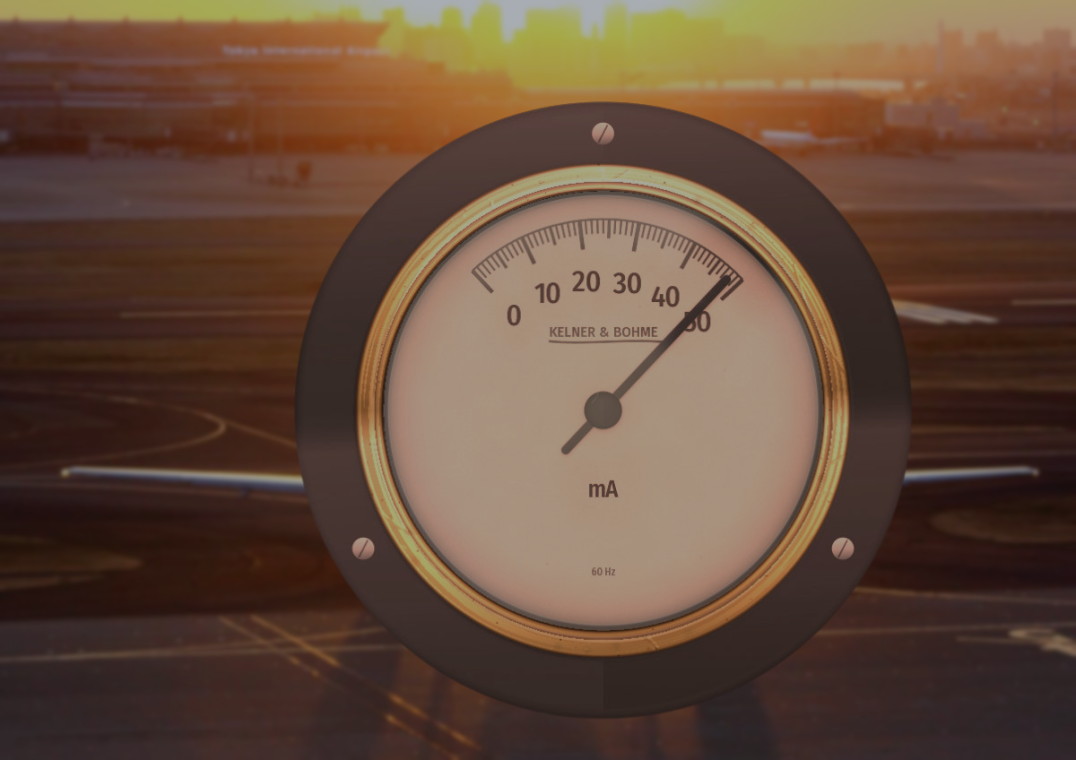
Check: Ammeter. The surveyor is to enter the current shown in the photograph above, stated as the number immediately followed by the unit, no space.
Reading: 48mA
